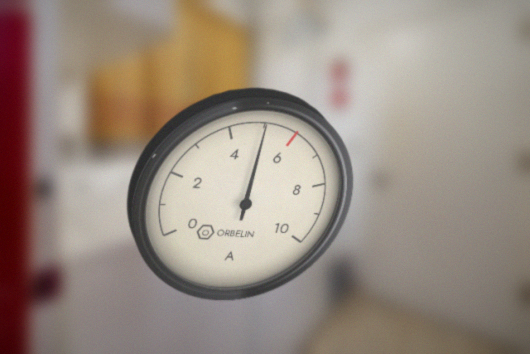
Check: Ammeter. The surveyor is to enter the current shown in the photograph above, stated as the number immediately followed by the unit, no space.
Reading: 5A
